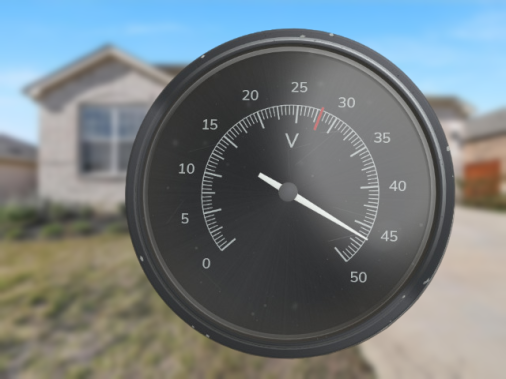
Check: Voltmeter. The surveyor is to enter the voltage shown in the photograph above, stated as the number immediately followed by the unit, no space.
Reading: 46.5V
